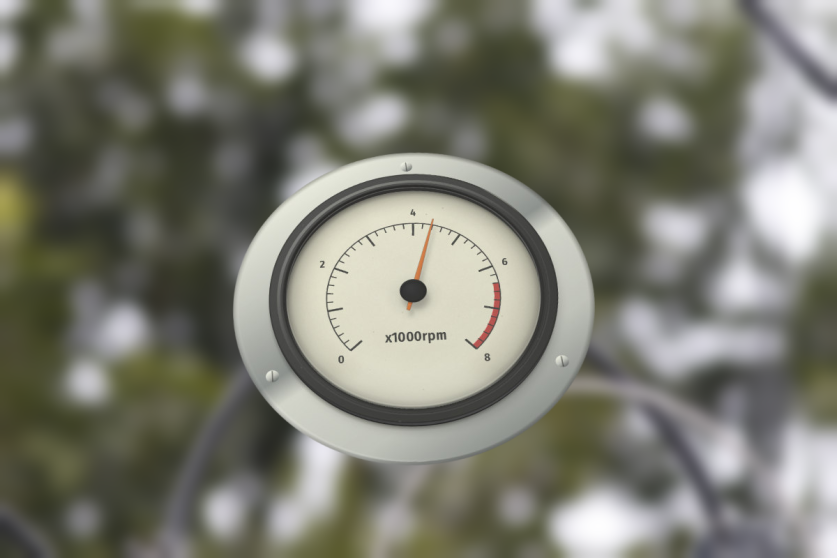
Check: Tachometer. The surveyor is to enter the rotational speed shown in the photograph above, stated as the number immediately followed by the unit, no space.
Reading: 4400rpm
